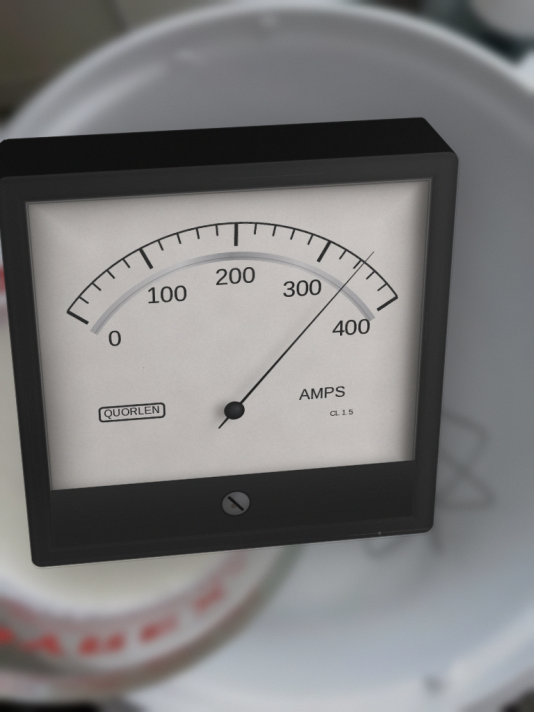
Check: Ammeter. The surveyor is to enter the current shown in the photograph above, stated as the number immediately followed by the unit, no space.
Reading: 340A
